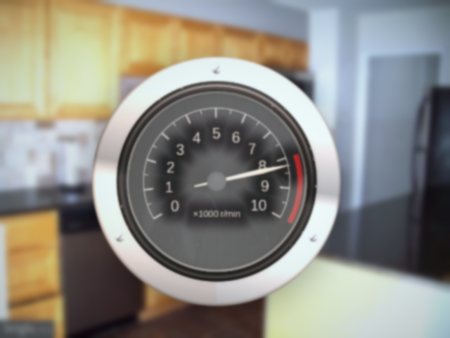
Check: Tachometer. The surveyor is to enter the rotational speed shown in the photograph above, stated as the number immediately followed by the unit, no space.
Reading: 8250rpm
